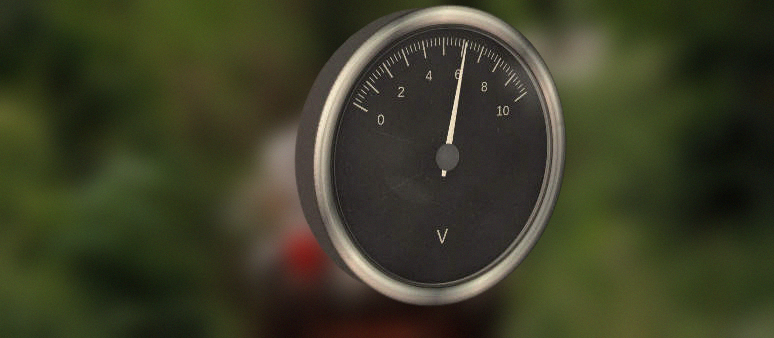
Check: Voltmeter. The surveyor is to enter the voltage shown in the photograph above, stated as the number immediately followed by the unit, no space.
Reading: 6V
